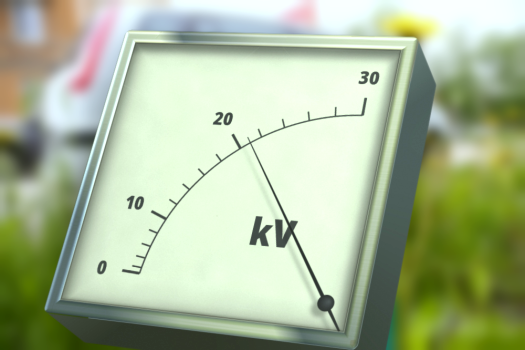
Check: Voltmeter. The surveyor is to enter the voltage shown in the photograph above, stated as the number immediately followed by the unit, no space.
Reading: 21kV
